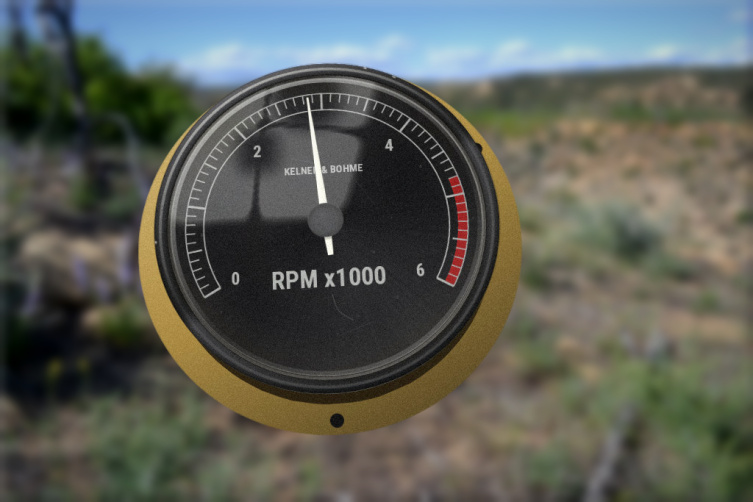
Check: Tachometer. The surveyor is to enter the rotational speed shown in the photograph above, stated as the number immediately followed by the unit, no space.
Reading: 2850rpm
